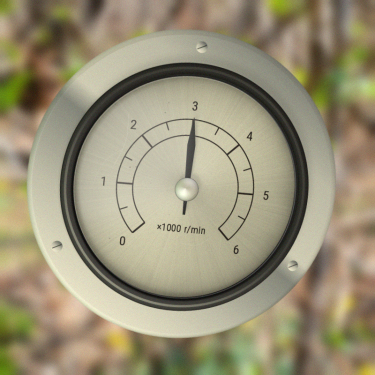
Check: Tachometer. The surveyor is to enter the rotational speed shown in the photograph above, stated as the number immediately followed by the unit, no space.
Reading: 3000rpm
